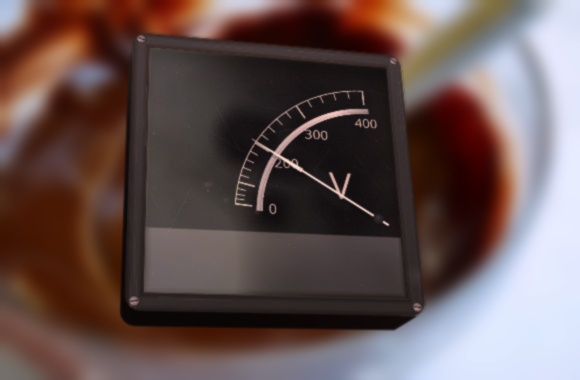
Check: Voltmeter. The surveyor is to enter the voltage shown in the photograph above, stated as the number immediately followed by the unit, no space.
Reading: 200V
